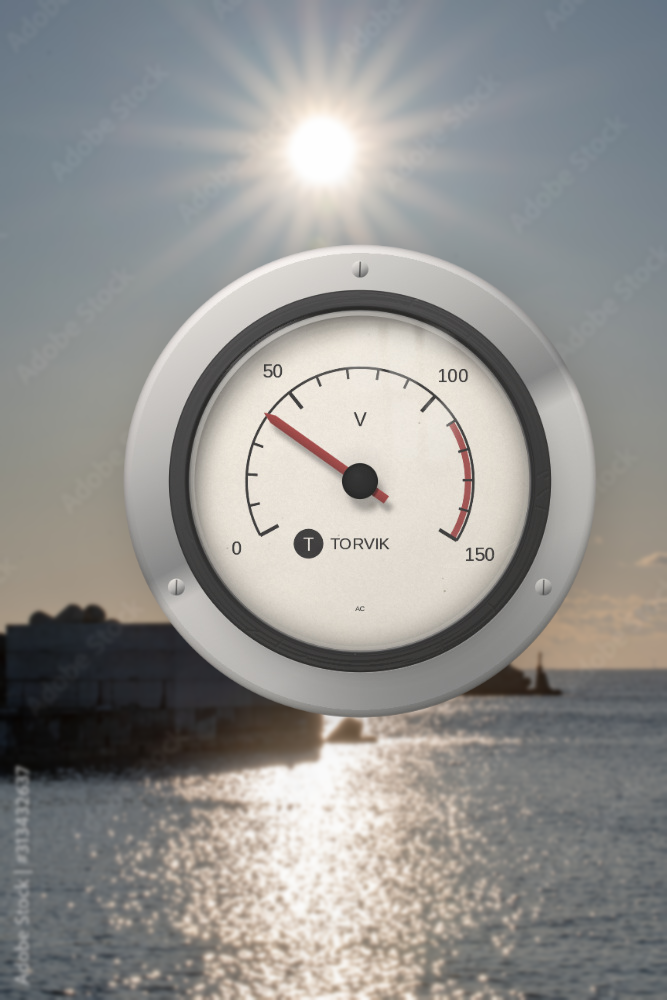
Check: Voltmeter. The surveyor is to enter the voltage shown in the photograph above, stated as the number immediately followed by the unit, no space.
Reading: 40V
